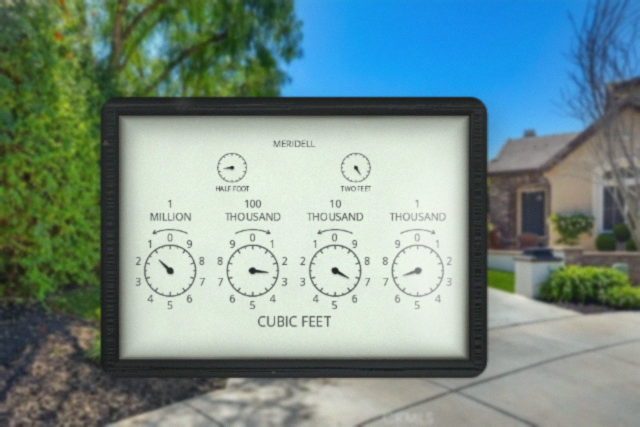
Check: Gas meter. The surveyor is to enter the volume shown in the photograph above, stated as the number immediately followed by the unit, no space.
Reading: 126700ft³
